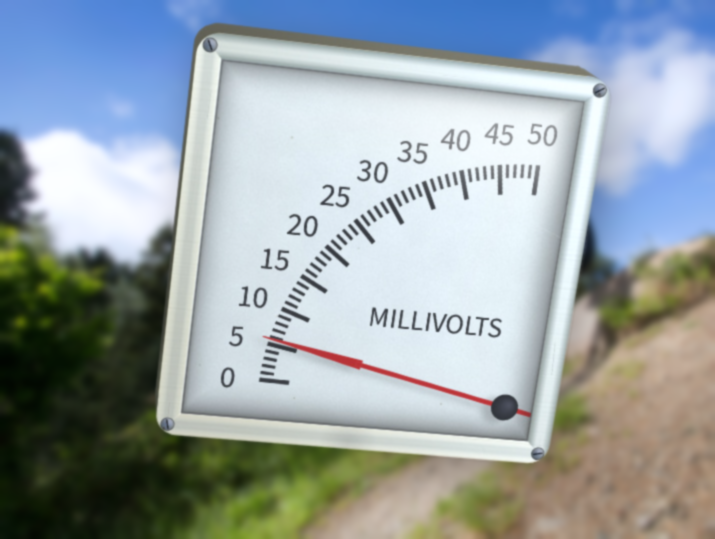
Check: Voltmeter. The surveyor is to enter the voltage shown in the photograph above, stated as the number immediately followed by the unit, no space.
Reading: 6mV
